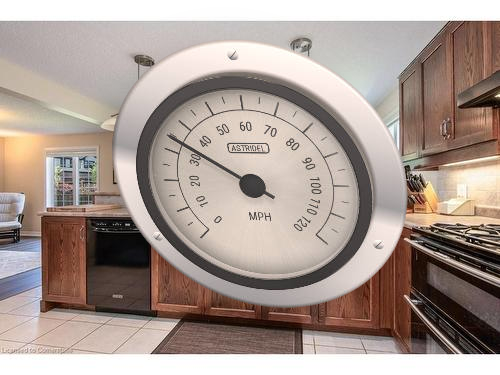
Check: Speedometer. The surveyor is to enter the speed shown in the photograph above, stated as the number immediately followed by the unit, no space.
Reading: 35mph
